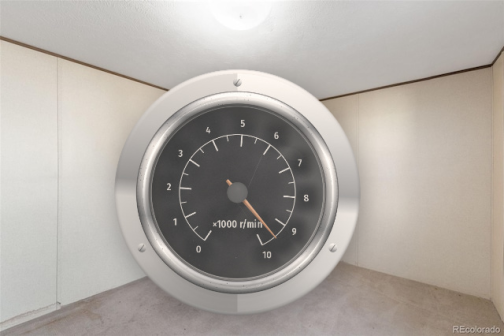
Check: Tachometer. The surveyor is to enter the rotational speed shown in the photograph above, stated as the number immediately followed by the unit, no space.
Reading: 9500rpm
